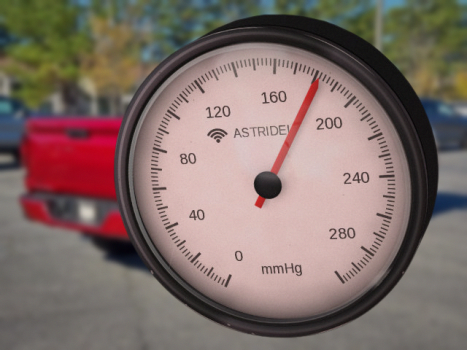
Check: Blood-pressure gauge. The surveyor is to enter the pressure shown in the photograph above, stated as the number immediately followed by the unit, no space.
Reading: 182mmHg
